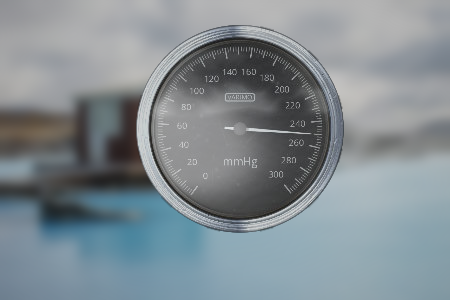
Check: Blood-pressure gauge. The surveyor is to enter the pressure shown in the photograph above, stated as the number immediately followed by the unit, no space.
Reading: 250mmHg
